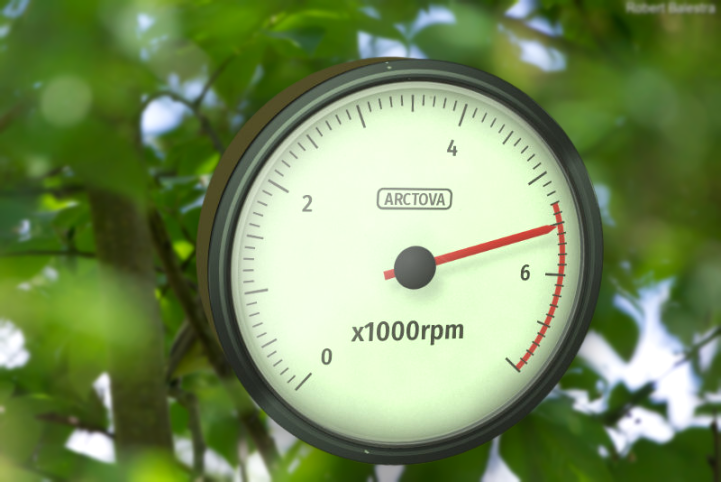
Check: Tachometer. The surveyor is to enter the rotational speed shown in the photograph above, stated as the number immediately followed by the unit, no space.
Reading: 5500rpm
